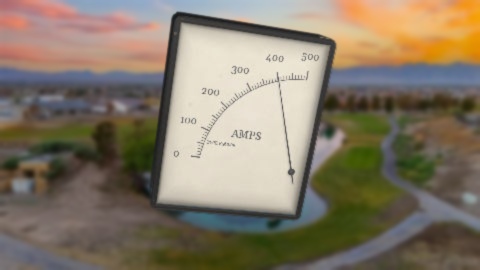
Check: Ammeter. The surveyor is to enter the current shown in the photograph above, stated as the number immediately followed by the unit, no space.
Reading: 400A
